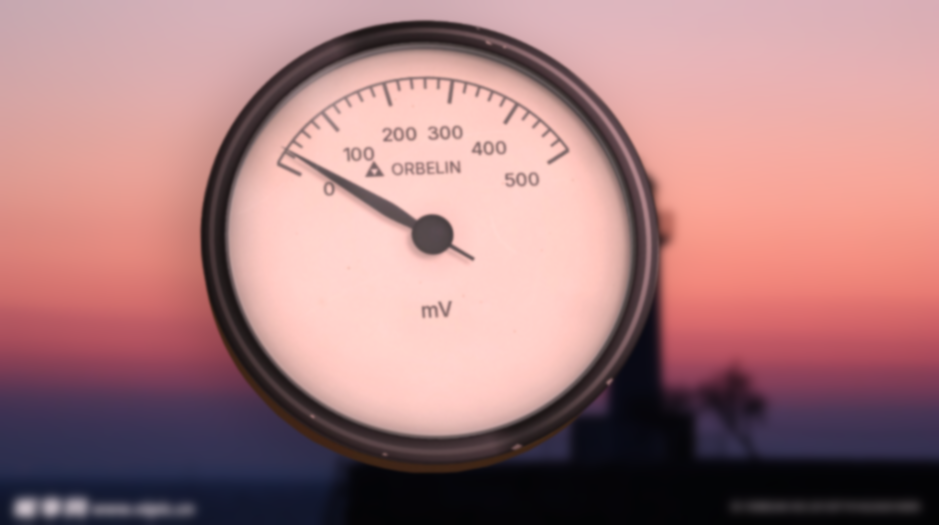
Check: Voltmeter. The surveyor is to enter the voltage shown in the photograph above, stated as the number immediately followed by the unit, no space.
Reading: 20mV
